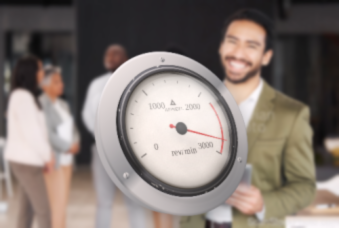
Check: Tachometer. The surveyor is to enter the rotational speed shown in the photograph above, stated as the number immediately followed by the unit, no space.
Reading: 2800rpm
